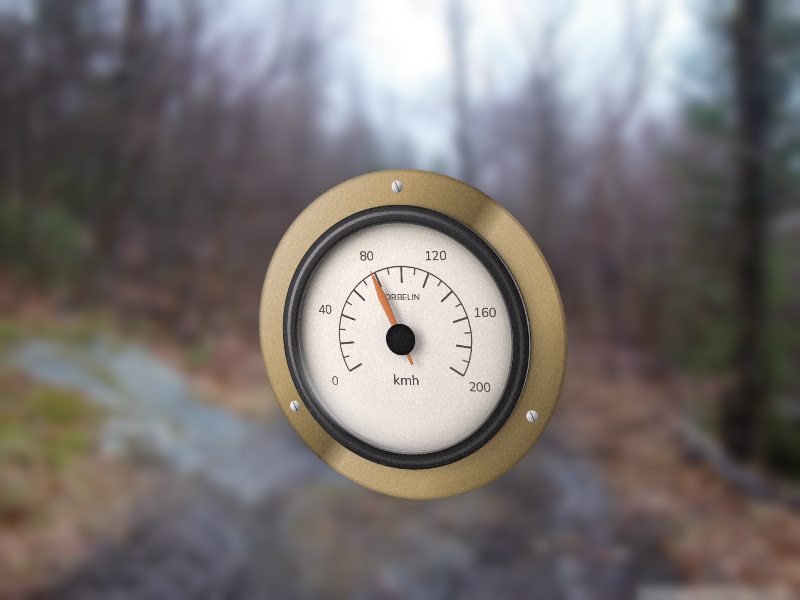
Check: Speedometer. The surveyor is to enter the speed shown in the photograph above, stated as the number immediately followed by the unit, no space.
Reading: 80km/h
